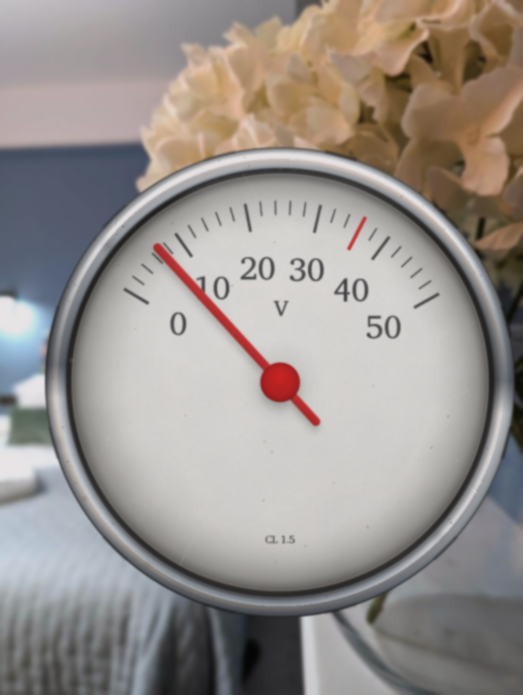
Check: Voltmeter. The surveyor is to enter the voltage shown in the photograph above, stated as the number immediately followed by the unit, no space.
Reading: 7V
